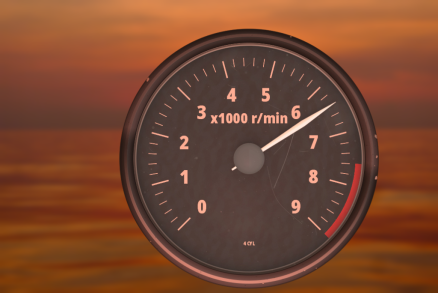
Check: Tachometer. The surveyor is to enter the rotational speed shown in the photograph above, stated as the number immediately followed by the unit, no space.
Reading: 6400rpm
